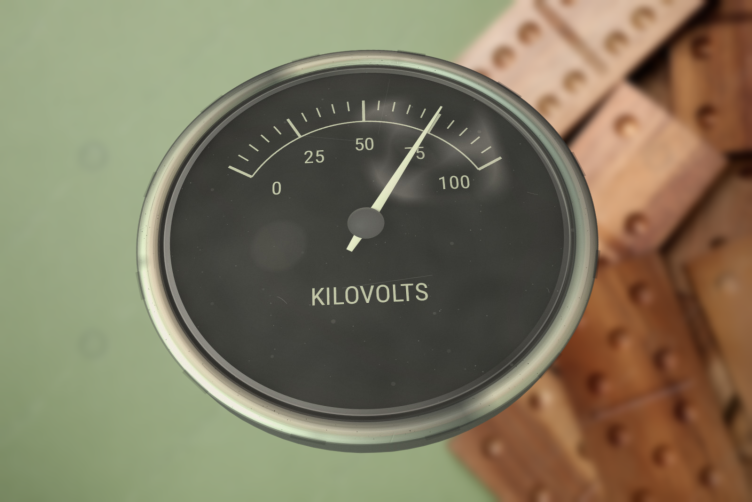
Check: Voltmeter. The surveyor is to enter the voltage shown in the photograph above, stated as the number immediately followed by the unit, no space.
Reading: 75kV
